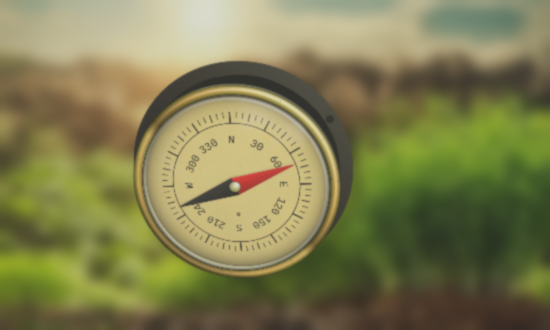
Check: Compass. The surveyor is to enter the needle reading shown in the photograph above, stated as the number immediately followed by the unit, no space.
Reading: 70°
